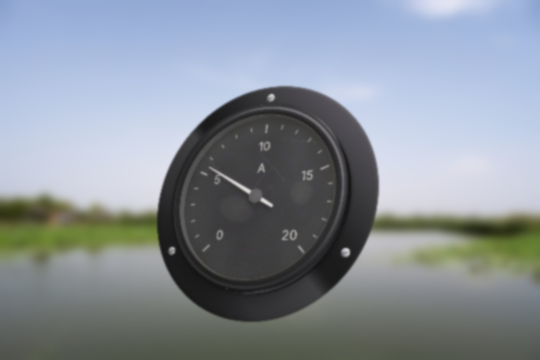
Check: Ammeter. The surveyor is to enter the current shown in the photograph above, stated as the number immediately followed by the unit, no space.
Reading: 5.5A
